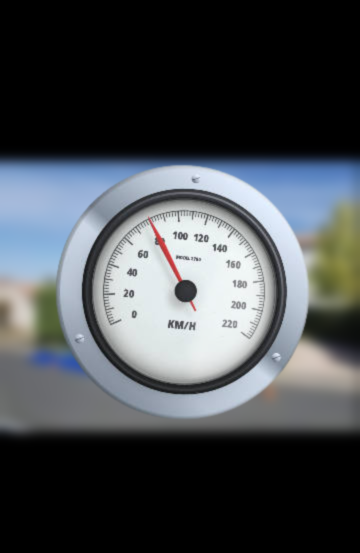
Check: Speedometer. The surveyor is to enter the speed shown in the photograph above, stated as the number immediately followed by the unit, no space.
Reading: 80km/h
